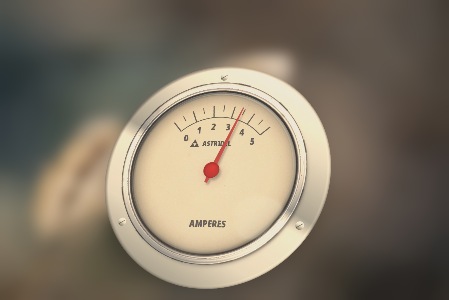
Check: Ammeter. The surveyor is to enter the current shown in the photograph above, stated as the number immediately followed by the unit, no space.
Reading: 3.5A
